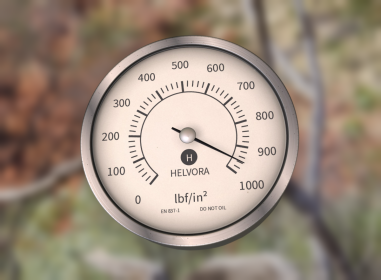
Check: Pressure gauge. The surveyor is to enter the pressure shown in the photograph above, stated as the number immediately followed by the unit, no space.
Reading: 960psi
